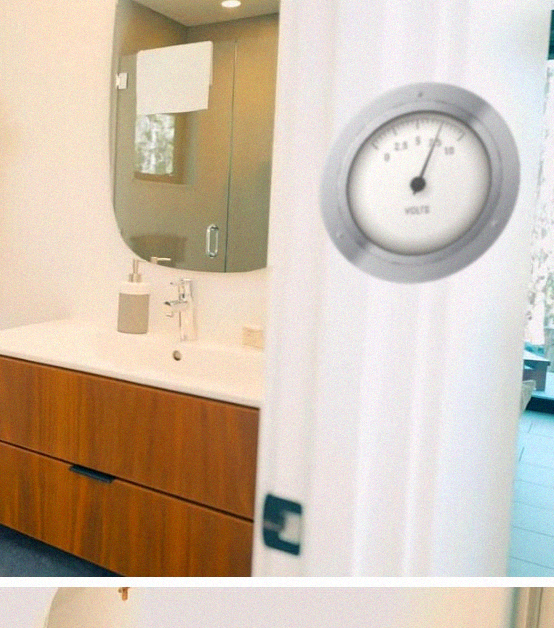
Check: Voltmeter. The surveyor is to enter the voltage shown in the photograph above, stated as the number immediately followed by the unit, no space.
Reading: 7.5V
